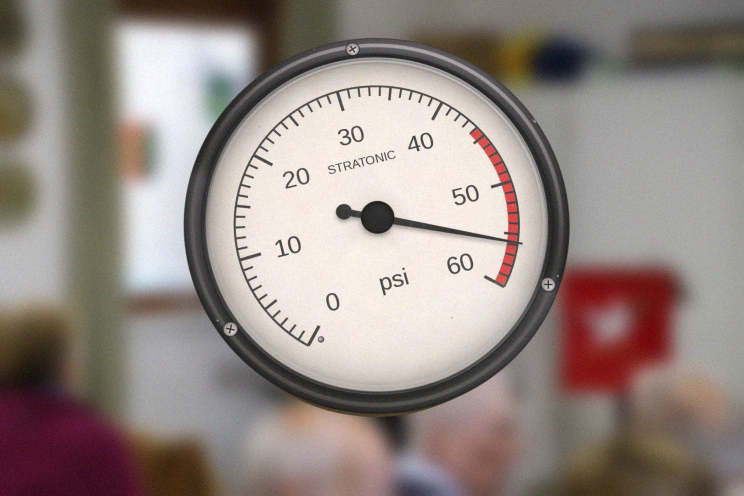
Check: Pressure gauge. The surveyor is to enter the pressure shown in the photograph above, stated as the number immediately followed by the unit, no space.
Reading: 56psi
